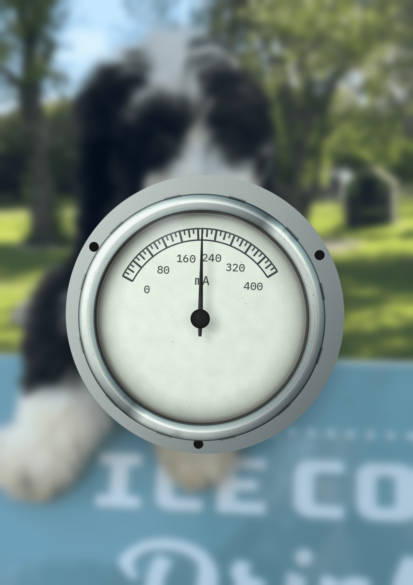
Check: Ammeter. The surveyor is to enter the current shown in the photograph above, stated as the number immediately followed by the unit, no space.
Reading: 210mA
